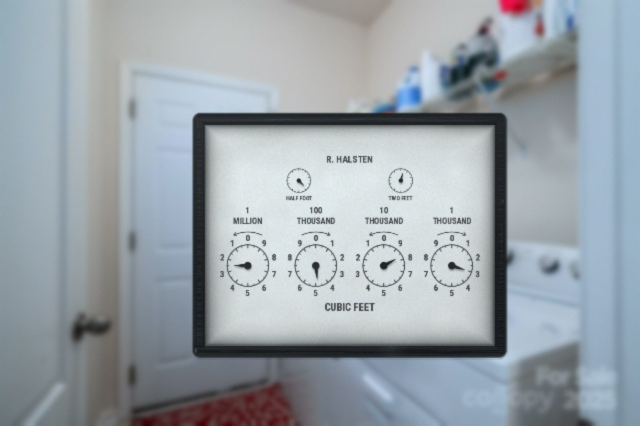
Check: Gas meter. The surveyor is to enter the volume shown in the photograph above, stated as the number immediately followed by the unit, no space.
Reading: 248300ft³
